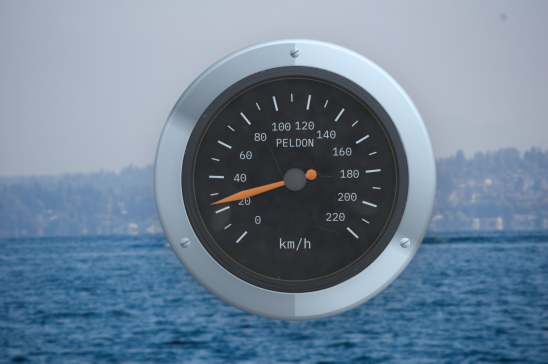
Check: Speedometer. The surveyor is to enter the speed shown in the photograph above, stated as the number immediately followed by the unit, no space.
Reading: 25km/h
